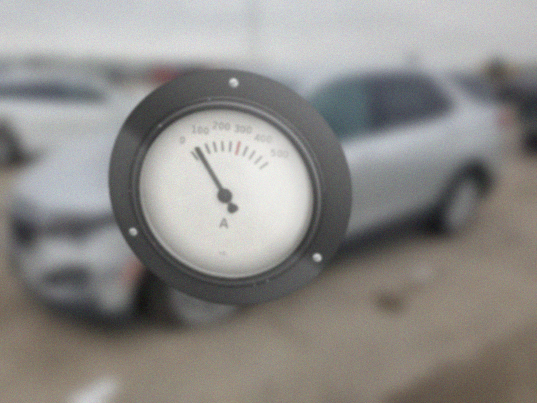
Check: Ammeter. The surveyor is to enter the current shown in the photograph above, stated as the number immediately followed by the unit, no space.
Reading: 50A
